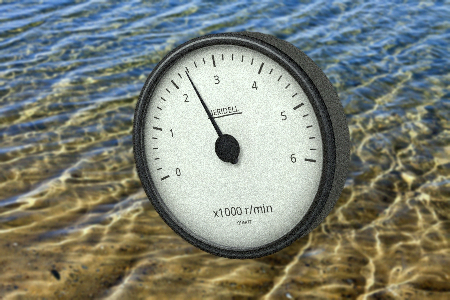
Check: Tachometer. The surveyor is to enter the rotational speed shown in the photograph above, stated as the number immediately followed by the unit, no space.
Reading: 2400rpm
